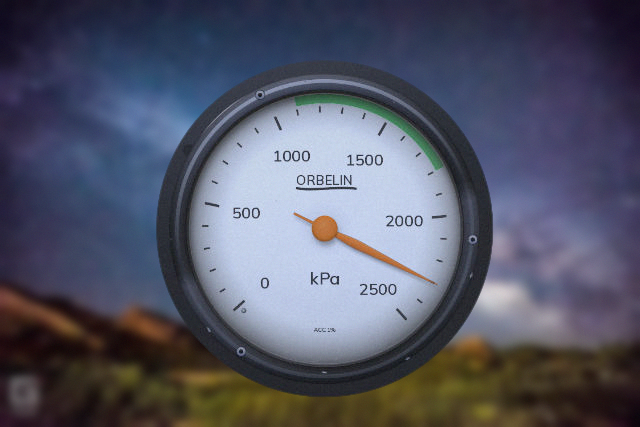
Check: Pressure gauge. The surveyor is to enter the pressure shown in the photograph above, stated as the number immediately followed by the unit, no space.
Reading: 2300kPa
